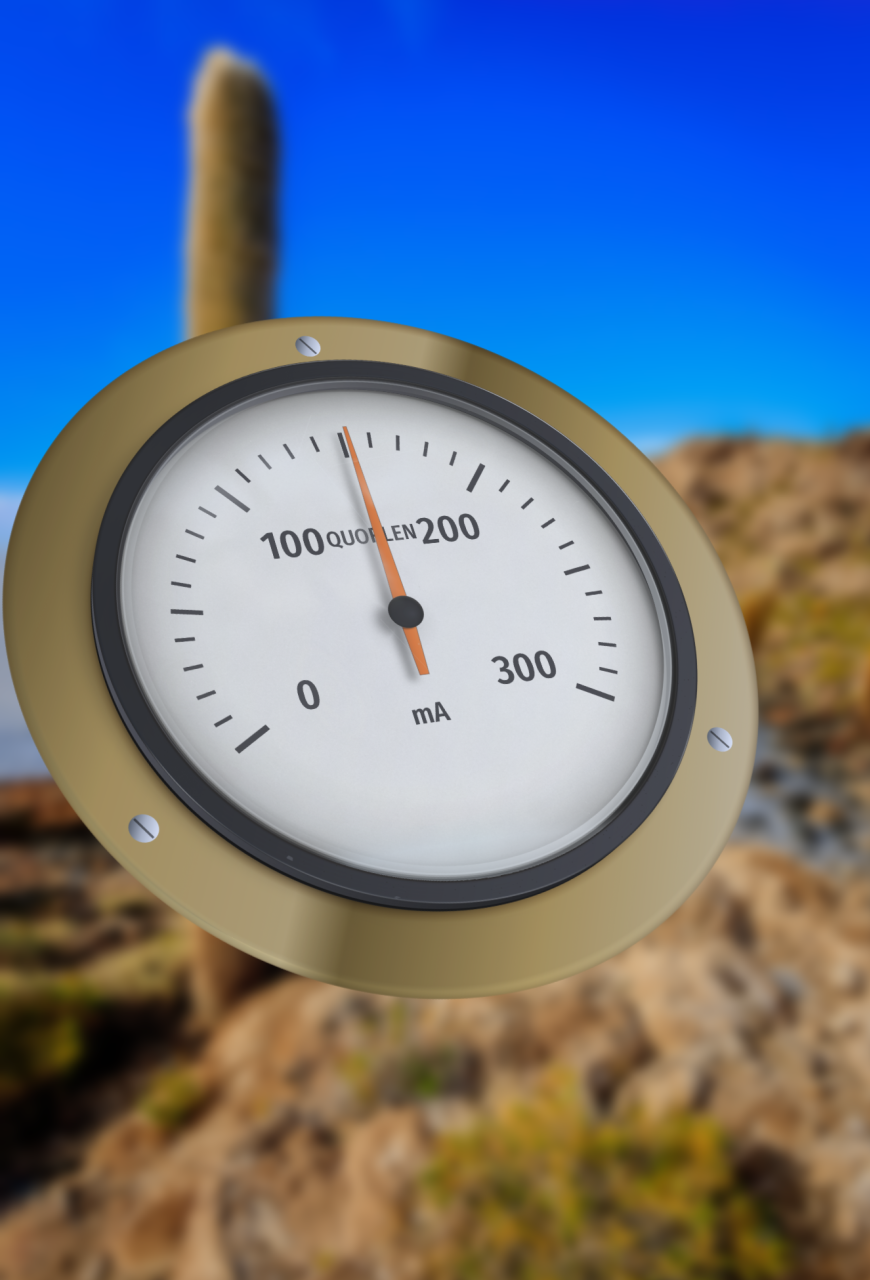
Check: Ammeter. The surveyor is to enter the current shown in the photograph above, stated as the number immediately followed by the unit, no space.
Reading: 150mA
